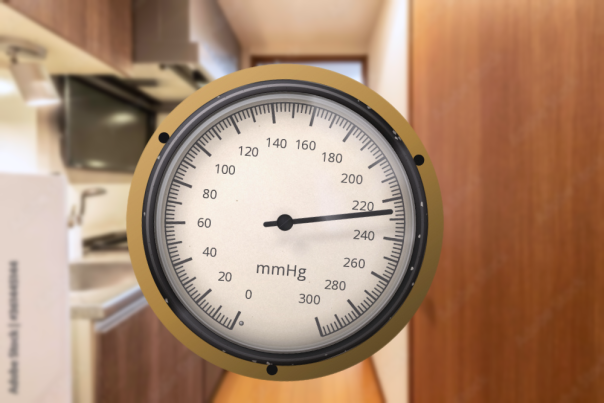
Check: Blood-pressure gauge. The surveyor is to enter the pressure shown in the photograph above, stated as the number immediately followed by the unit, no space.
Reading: 226mmHg
